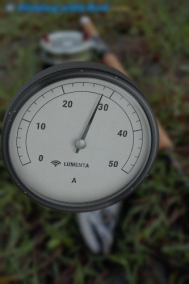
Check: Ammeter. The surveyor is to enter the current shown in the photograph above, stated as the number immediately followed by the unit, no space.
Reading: 28A
